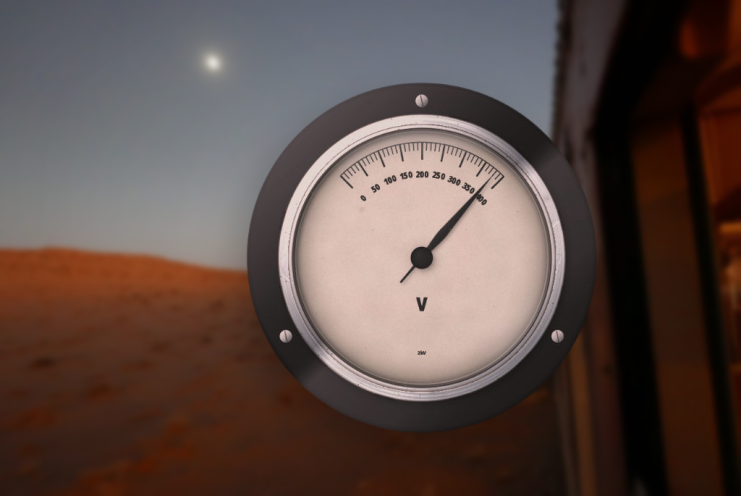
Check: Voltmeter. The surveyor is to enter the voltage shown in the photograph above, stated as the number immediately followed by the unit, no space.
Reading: 380V
